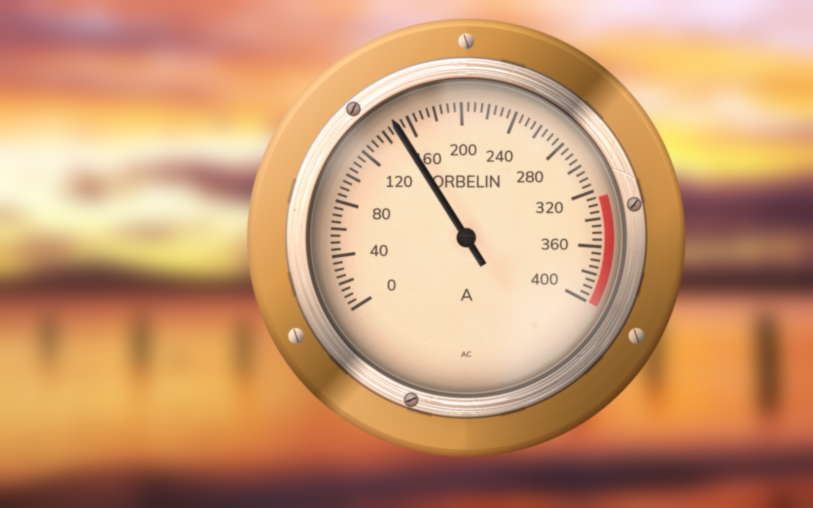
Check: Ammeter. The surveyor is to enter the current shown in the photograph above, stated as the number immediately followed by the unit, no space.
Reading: 150A
